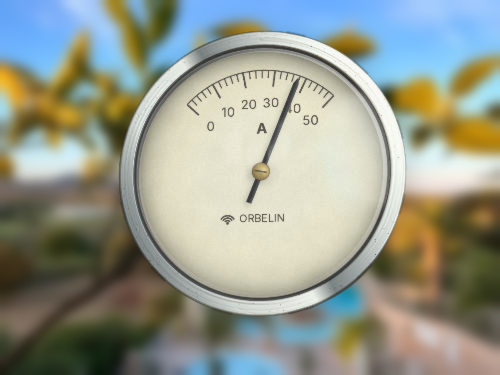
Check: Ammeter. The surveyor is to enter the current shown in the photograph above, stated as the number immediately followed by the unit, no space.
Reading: 38A
